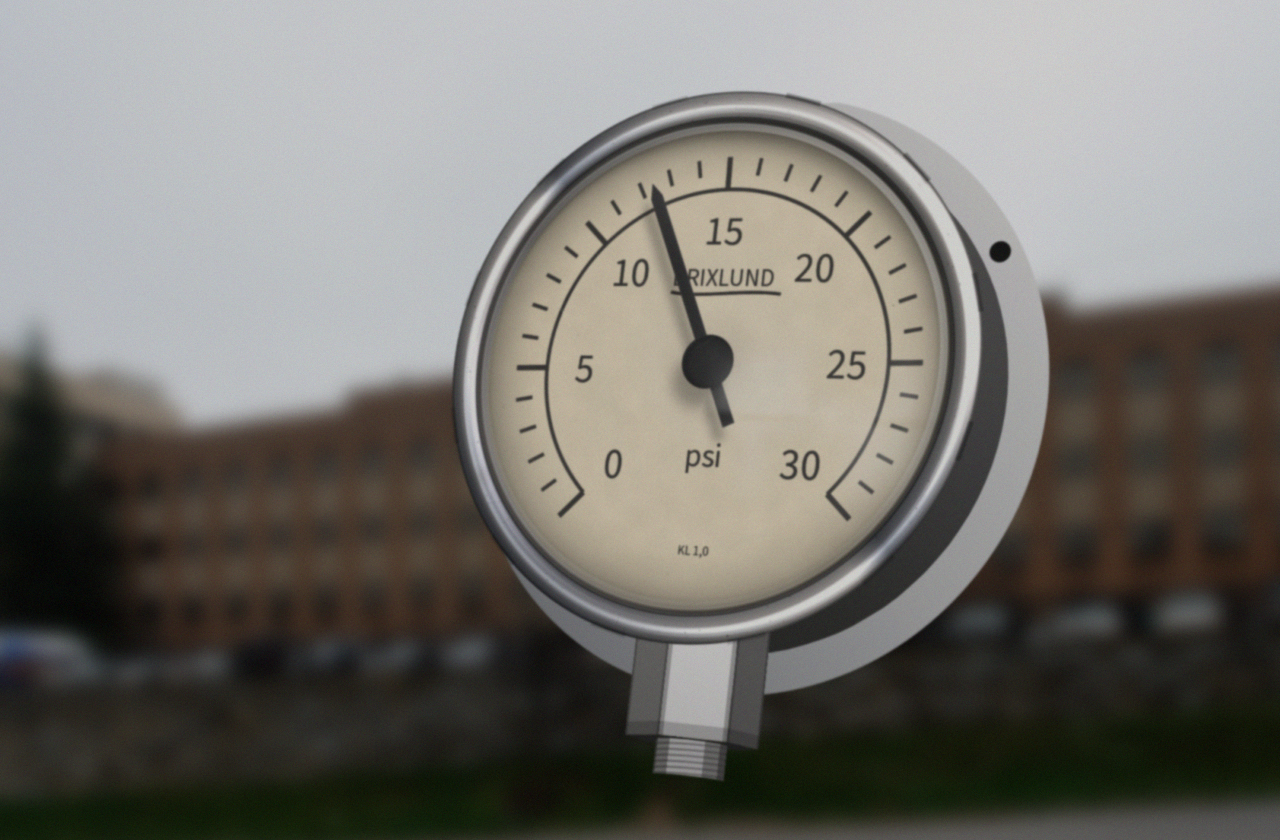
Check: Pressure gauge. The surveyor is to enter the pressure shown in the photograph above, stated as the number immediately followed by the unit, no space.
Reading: 12.5psi
